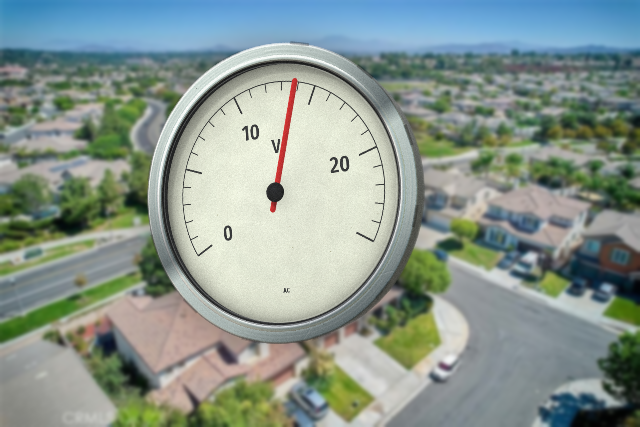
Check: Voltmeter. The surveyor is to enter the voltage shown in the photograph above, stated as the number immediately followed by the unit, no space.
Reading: 14V
